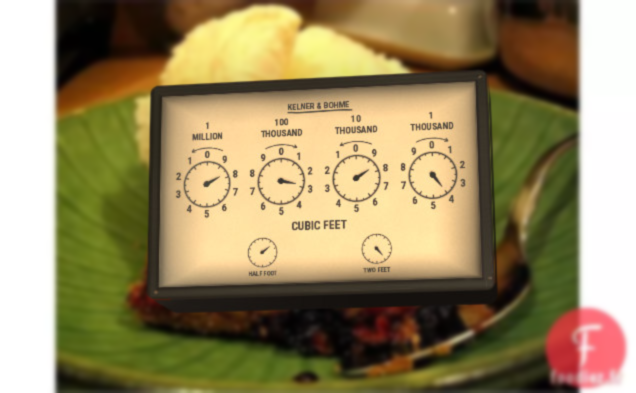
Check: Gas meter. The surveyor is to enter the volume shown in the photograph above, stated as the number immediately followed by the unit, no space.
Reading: 828400ft³
